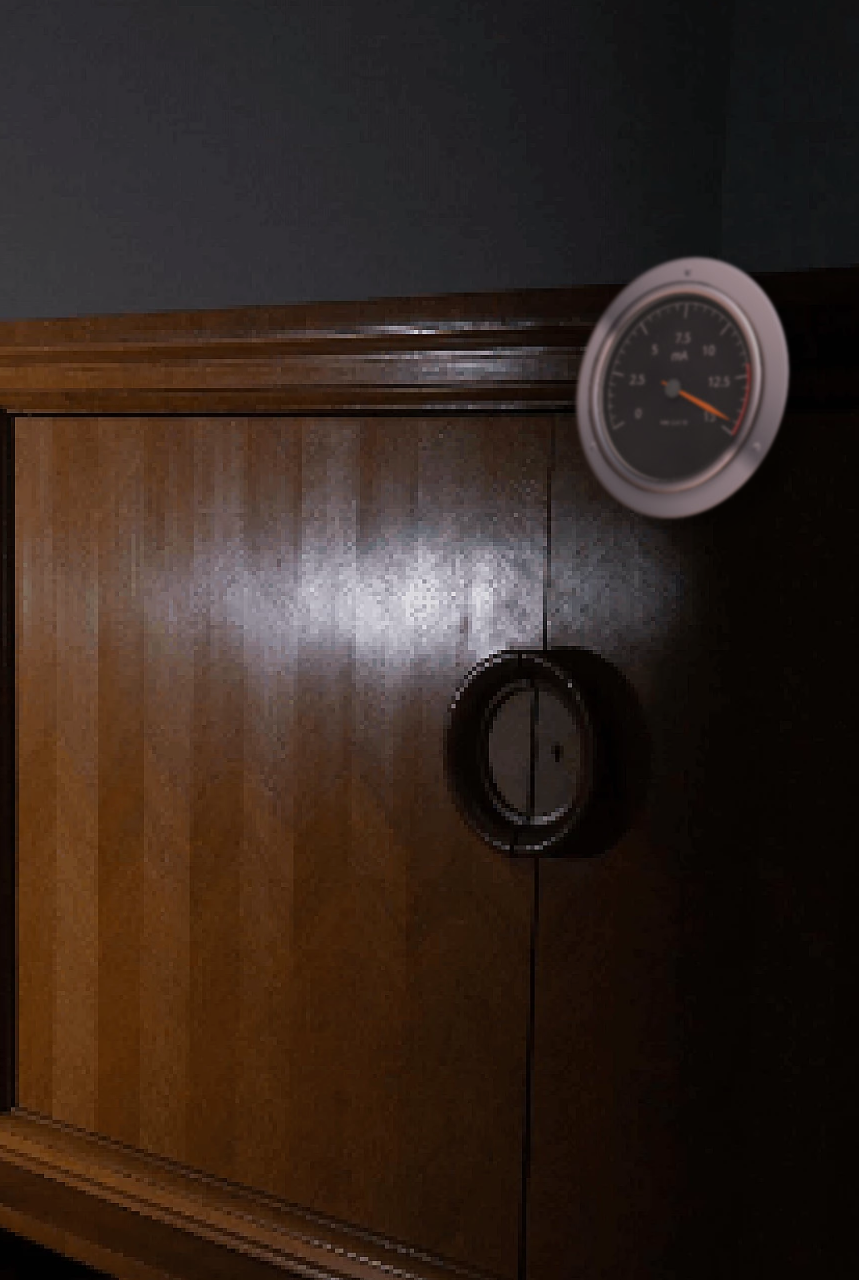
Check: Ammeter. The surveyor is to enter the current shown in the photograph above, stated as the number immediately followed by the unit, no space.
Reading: 14.5mA
